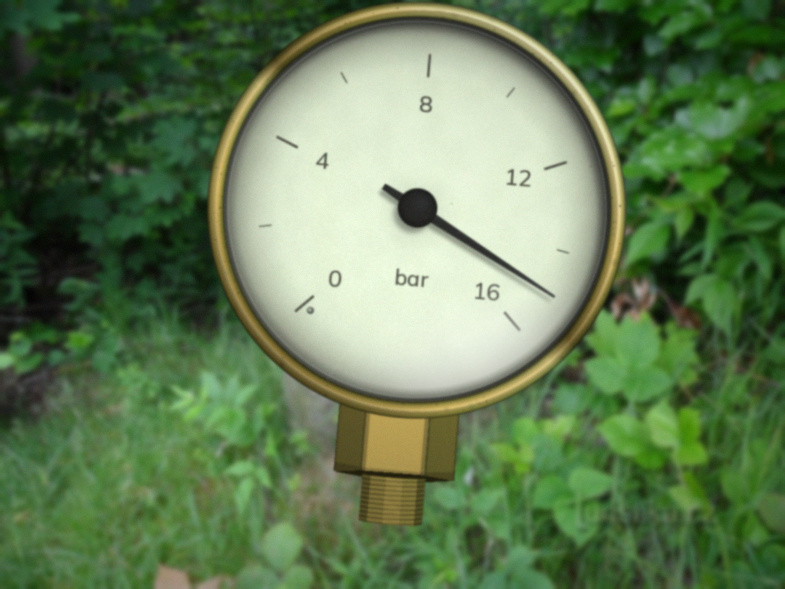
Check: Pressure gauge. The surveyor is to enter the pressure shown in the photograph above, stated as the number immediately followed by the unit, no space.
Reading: 15bar
